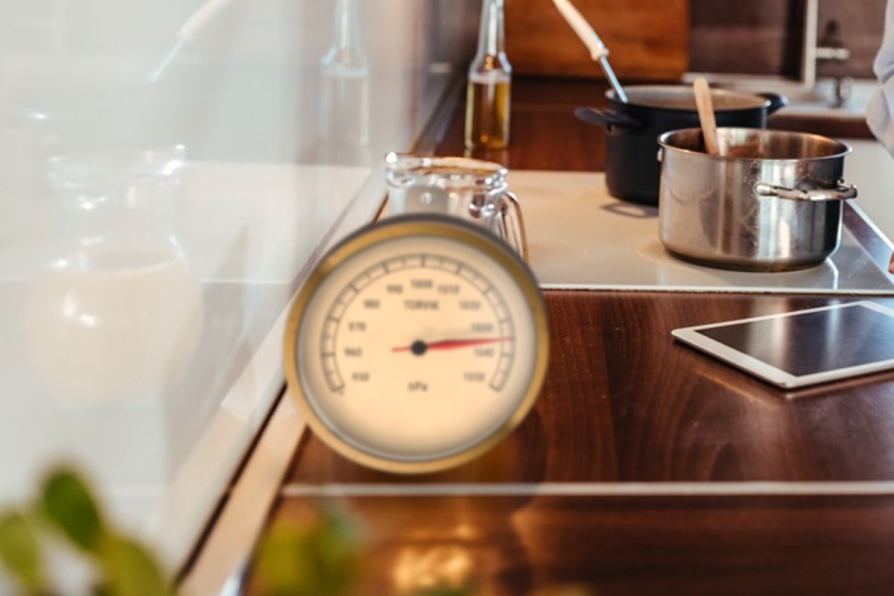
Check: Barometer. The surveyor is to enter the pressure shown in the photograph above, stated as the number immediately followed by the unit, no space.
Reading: 1035hPa
